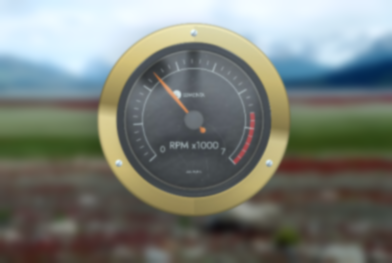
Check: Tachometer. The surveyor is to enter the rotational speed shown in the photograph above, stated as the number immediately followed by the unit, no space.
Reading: 2400rpm
